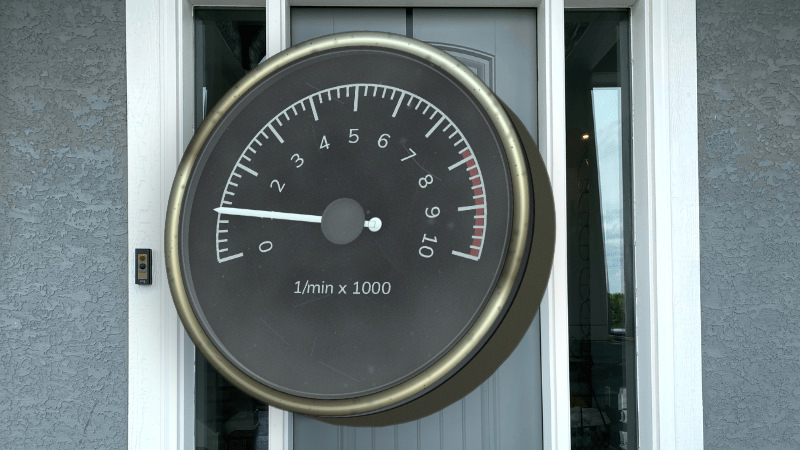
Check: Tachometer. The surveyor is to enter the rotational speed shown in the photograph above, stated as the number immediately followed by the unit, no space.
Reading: 1000rpm
